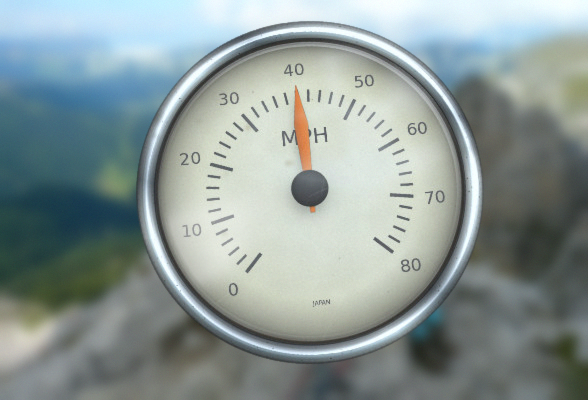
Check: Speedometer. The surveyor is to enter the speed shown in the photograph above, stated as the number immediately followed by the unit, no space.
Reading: 40mph
